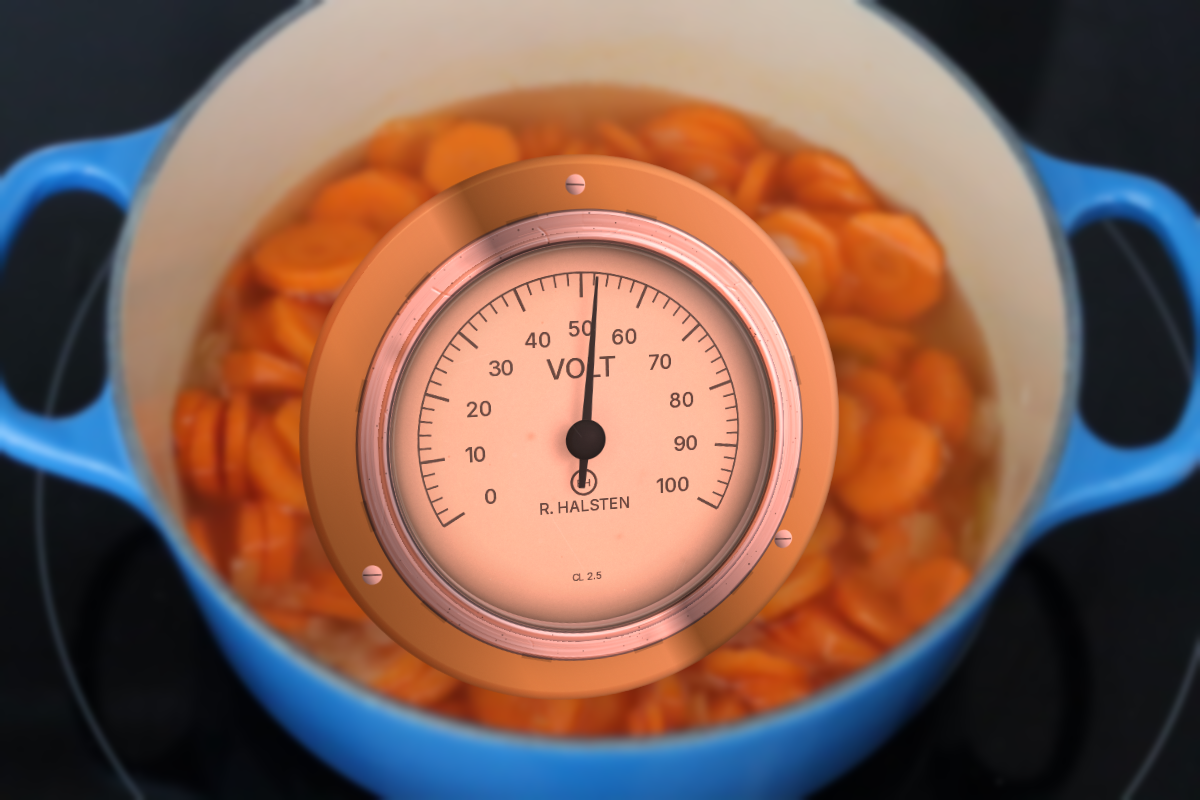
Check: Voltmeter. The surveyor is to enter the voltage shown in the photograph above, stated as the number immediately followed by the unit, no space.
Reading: 52V
